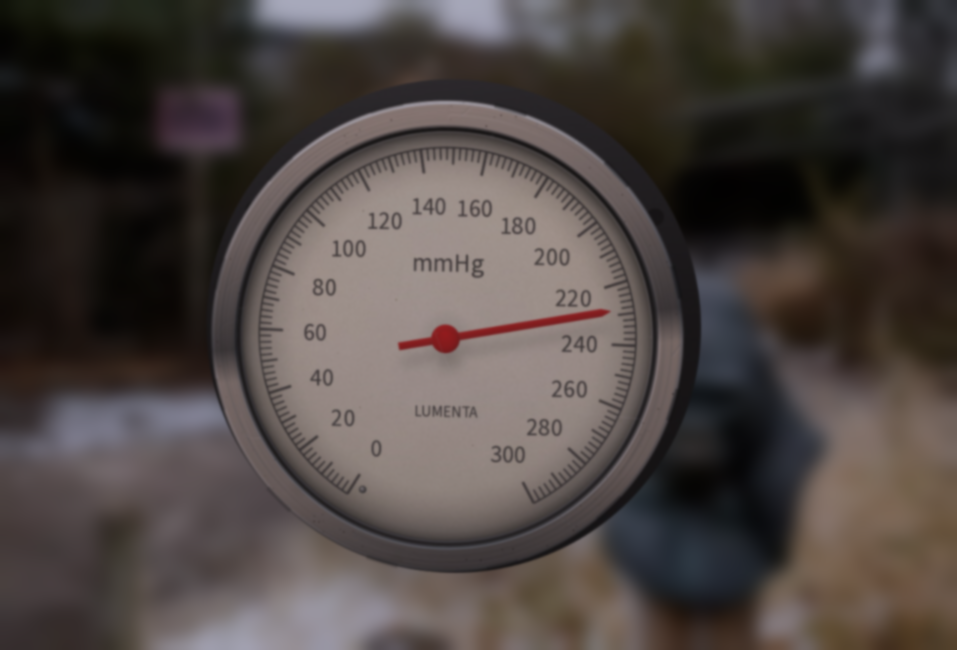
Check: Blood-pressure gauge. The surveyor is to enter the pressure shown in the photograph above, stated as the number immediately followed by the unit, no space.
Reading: 228mmHg
